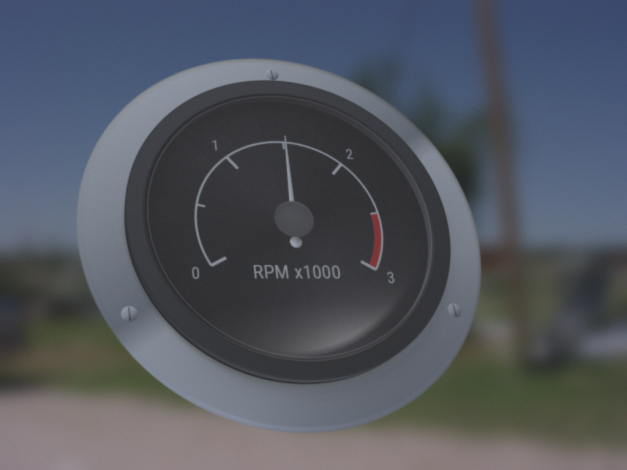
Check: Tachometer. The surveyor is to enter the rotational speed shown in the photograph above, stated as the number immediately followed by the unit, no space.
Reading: 1500rpm
